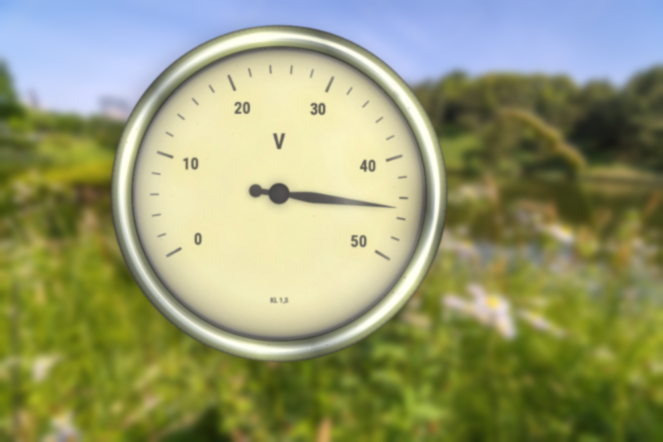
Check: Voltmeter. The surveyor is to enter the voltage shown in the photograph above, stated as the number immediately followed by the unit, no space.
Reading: 45V
